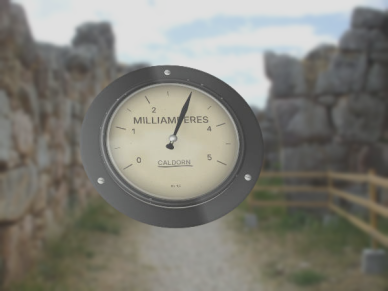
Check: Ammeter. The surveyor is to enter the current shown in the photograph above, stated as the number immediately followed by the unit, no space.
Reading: 3mA
